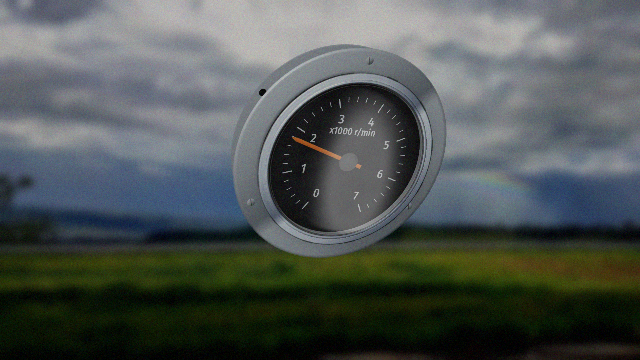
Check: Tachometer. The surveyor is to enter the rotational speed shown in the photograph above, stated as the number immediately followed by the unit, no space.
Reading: 1800rpm
